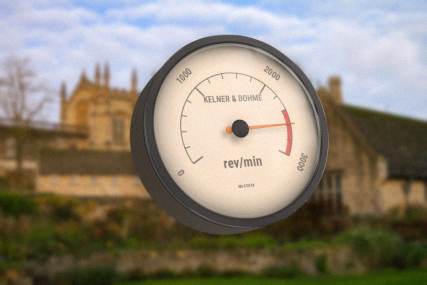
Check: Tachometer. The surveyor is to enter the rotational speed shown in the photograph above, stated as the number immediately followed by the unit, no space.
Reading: 2600rpm
